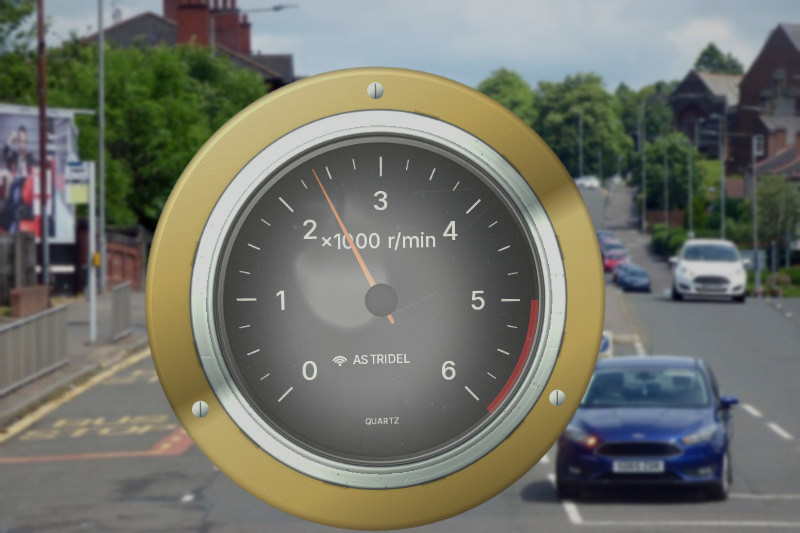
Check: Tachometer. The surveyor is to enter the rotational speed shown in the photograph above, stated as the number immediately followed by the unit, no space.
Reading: 2375rpm
